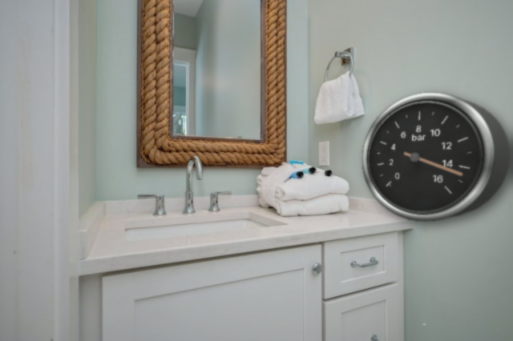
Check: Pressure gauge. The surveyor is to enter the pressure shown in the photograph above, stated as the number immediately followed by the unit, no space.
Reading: 14.5bar
